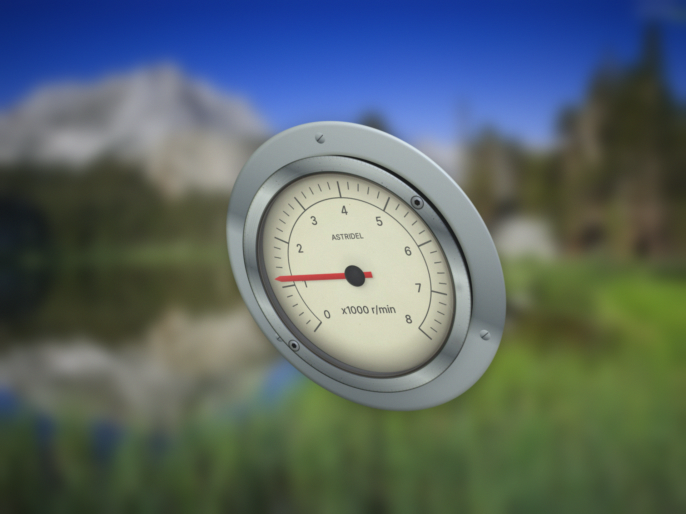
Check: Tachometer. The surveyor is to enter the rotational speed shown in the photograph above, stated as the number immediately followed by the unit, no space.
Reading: 1200rpm
